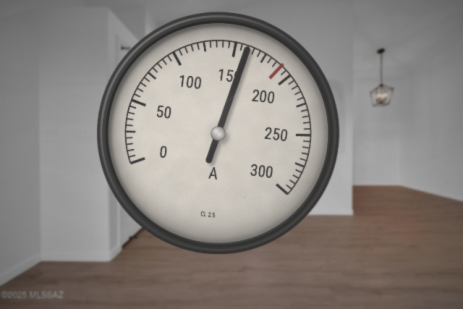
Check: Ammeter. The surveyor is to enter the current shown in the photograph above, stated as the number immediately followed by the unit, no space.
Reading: 160A
